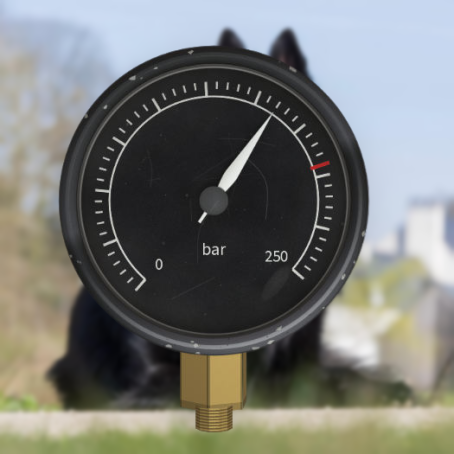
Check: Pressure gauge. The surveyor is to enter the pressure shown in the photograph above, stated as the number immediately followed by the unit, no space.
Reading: 160bar
